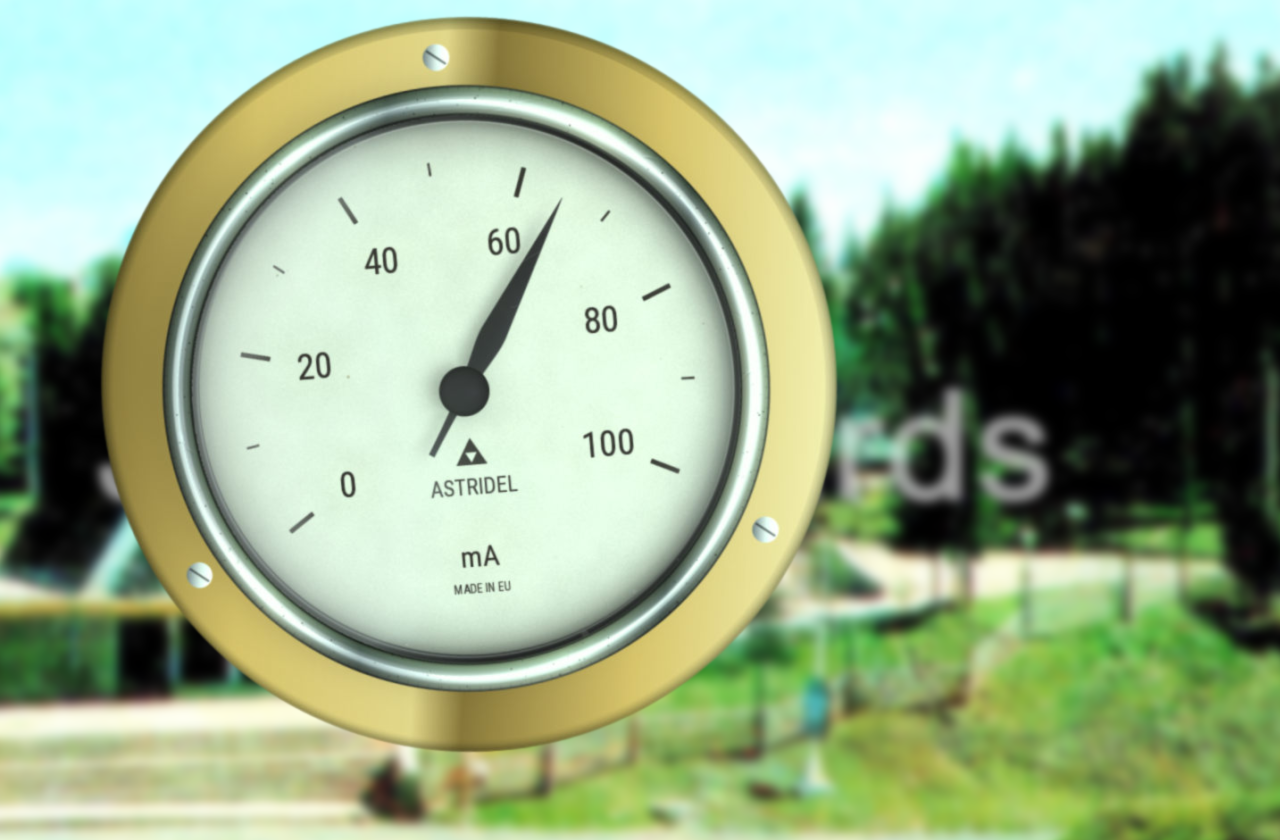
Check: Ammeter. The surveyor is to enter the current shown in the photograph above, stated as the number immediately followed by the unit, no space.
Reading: 65mA
